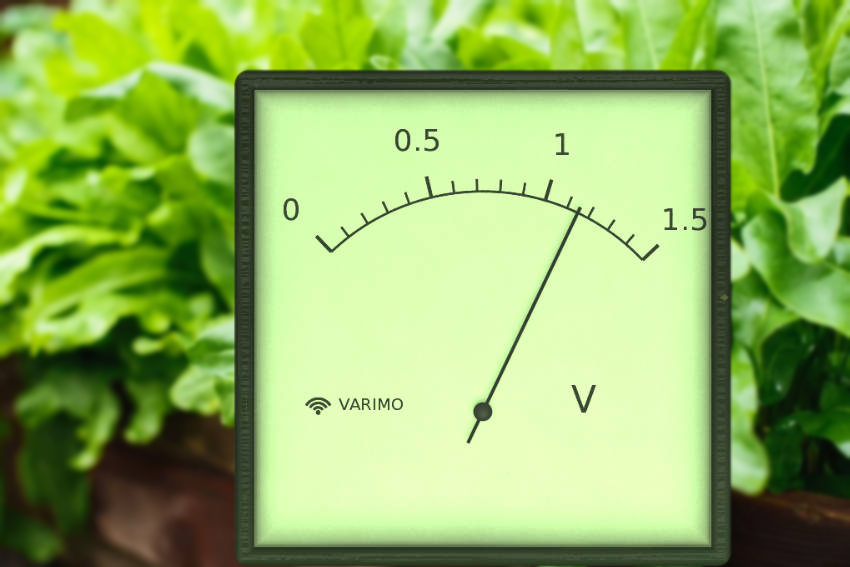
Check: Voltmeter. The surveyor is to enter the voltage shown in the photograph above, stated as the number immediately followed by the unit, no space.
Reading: 1.15V
